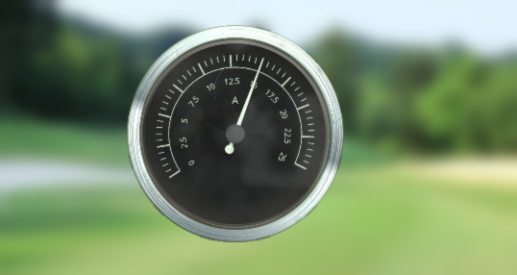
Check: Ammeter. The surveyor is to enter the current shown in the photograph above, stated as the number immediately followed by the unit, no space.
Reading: 15A
